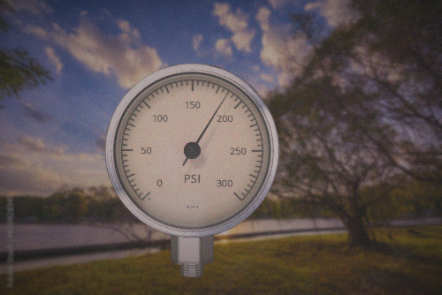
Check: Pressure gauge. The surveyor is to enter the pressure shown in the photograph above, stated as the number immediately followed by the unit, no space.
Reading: 185psi
